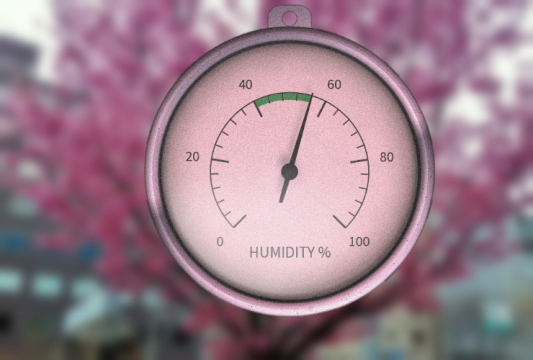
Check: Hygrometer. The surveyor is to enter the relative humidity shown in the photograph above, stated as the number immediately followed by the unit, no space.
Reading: 56%
